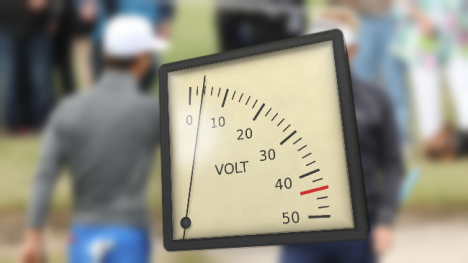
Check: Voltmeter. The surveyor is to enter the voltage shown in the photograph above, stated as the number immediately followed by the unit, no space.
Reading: 4V
